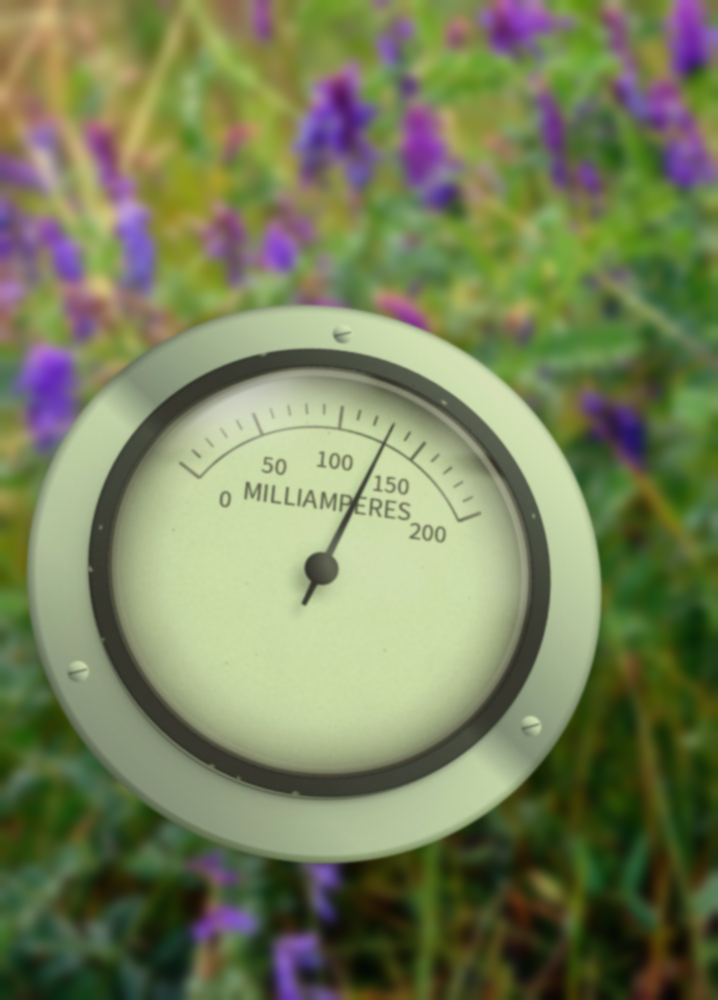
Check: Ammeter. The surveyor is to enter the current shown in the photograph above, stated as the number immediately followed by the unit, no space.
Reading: 130mA
